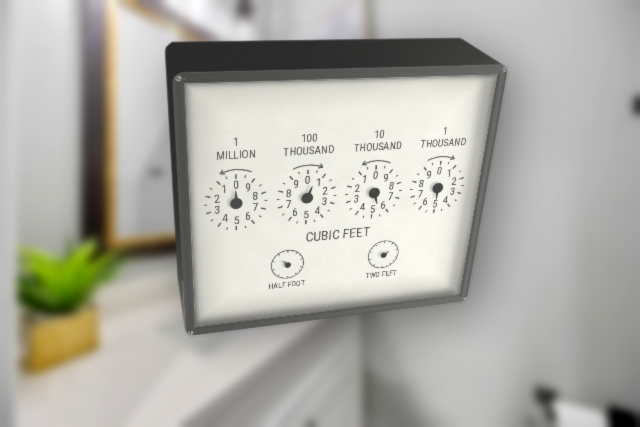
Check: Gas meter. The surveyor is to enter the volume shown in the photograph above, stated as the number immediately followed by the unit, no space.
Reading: 5500ft³
